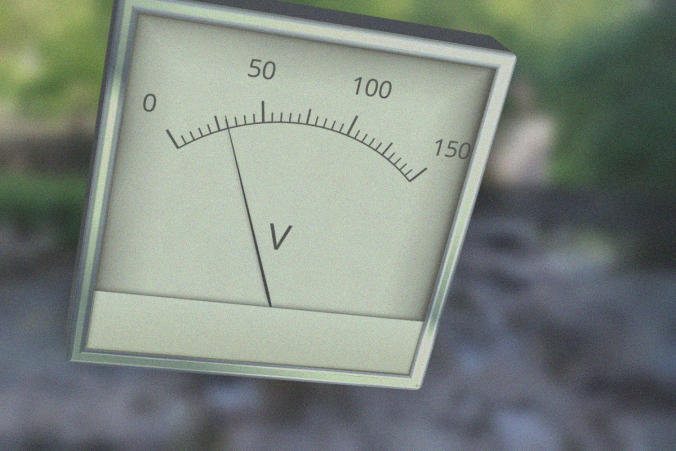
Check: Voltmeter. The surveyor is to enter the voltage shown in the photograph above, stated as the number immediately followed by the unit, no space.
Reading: 30V
